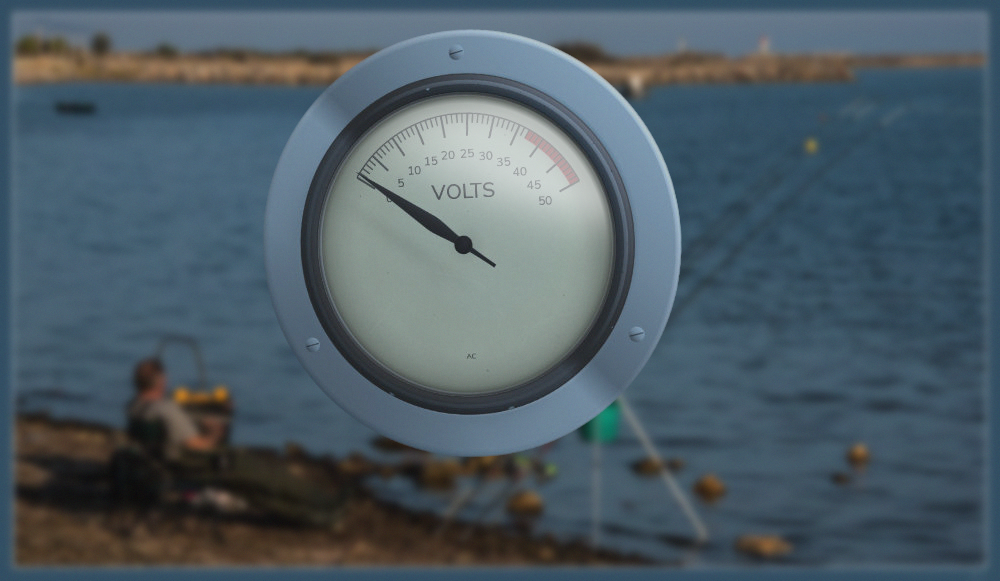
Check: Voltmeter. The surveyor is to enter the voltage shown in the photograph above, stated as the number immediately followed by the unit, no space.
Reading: 1V
